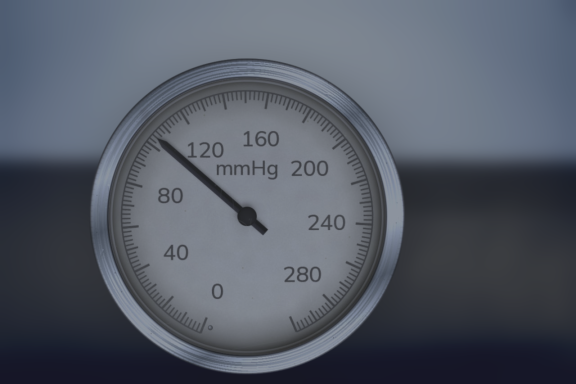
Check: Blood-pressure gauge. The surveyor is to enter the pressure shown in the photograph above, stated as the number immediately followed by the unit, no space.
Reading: 104mmHg
